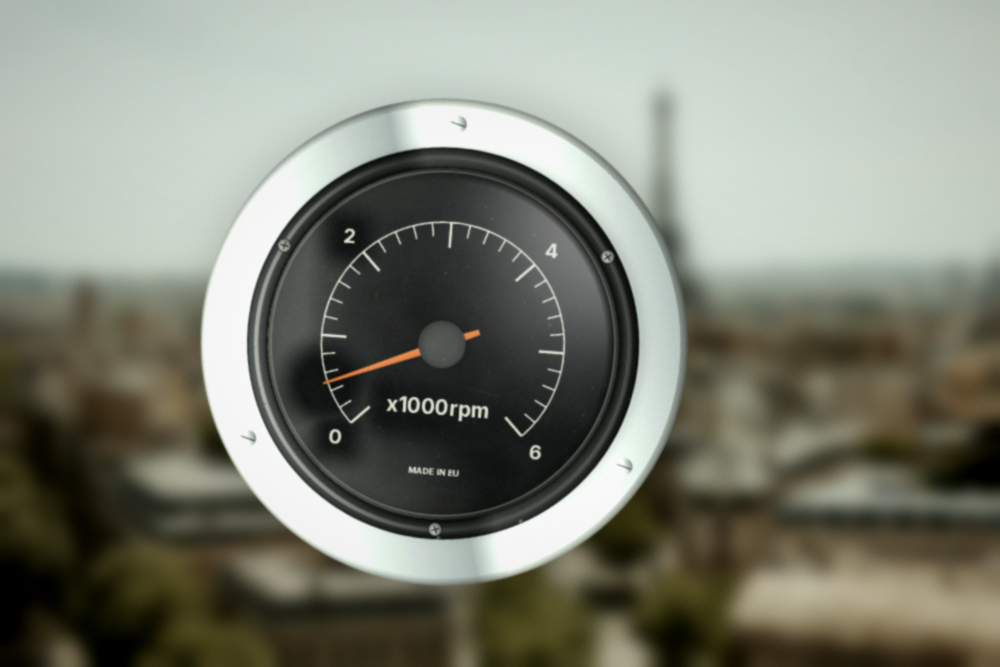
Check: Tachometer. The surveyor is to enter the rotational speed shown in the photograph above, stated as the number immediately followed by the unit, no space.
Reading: 500rpm
